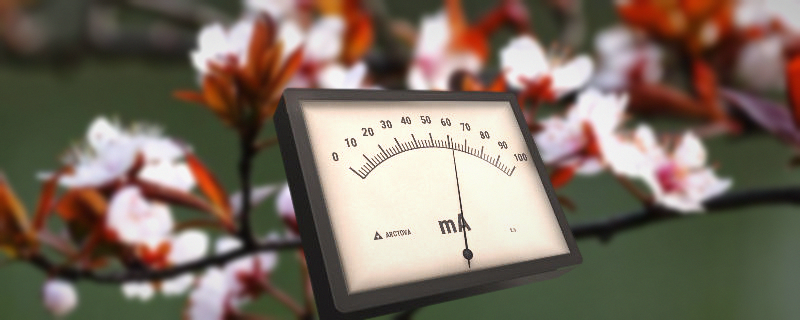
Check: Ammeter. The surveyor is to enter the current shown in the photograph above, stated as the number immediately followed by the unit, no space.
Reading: 60mA
